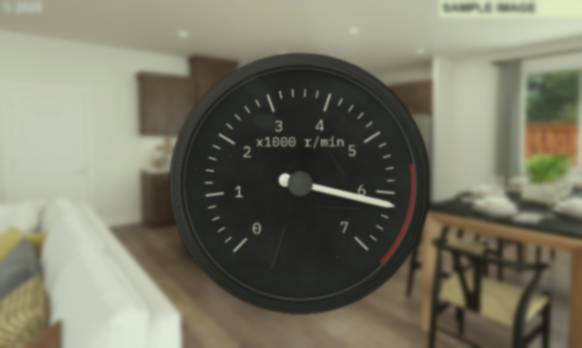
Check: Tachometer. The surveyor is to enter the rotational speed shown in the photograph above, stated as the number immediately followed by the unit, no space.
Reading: 6200rpm
